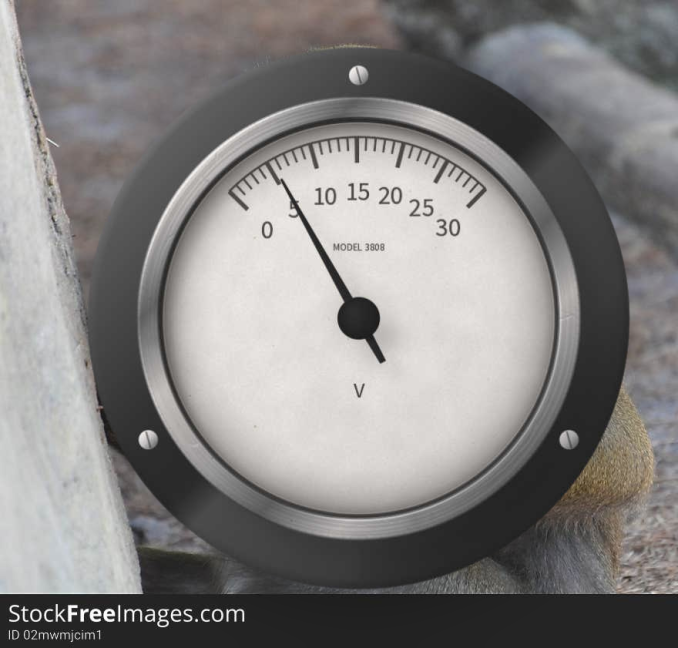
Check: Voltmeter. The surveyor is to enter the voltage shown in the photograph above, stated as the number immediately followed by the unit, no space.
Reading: 5.5V
